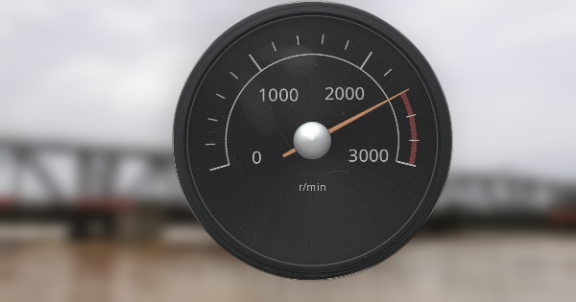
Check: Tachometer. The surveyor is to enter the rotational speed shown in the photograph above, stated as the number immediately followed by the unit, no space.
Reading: 2400rpm
